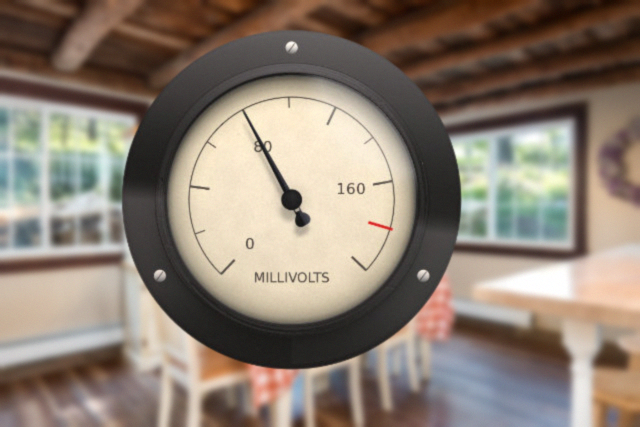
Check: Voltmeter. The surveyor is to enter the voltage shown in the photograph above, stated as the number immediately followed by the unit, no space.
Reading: 80mV
